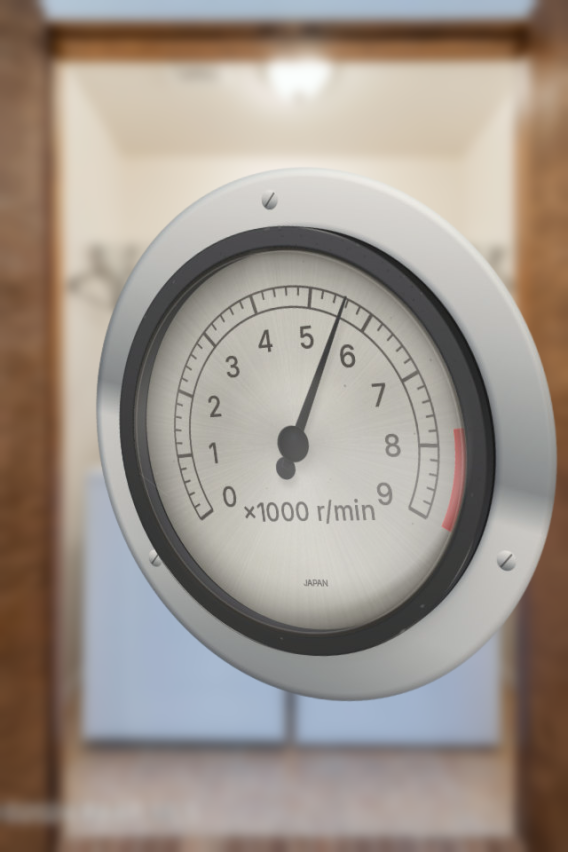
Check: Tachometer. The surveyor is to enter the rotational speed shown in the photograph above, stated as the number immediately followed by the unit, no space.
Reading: 5600rpm
